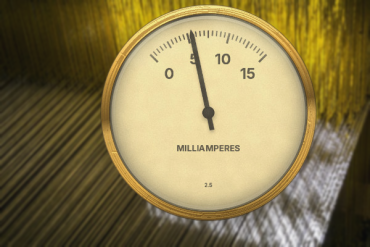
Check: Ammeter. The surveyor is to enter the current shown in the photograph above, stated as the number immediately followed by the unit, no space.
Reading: 5.5mA
